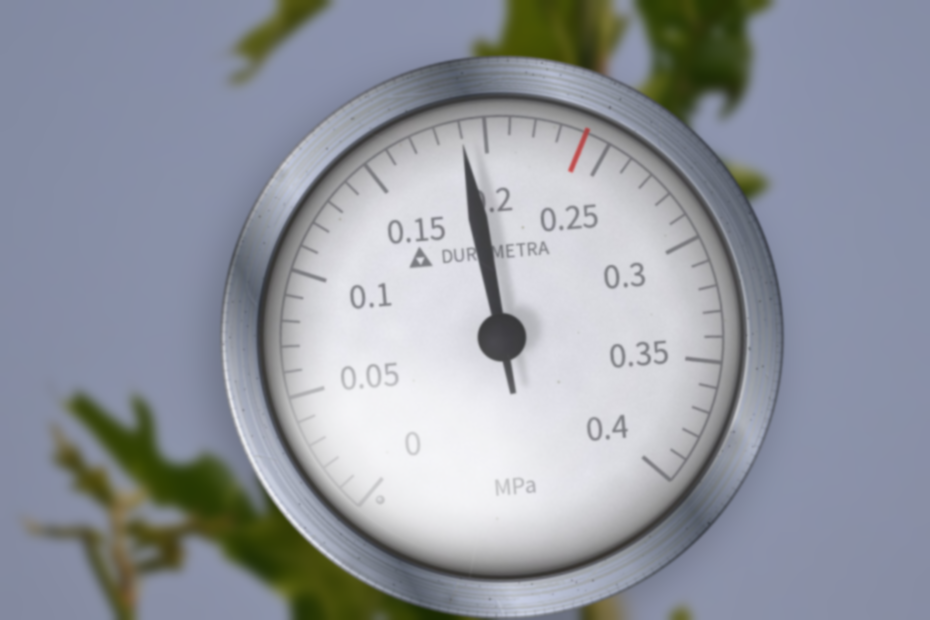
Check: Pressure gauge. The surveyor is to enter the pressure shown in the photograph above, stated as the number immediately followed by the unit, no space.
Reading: 0.19MPa
